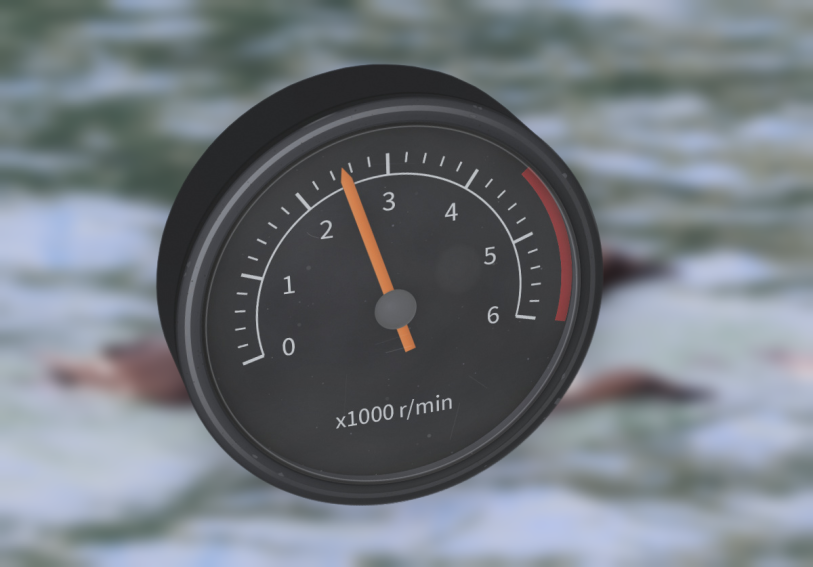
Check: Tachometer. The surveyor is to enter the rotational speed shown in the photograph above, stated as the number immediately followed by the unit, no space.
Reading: 2500rpm
